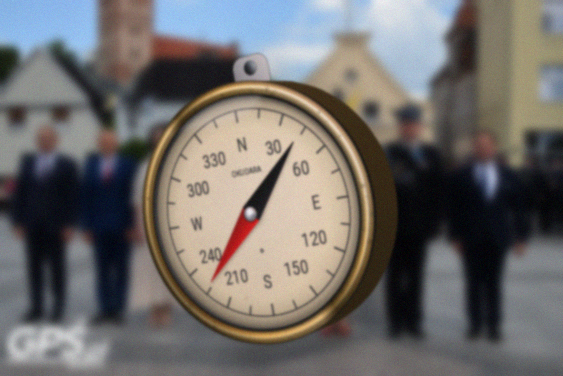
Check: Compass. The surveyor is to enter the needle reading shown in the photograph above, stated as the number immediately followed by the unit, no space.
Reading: 225°
